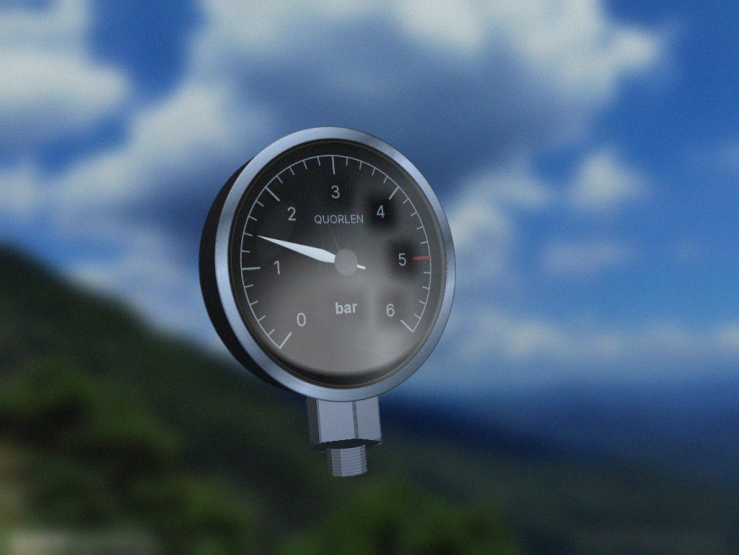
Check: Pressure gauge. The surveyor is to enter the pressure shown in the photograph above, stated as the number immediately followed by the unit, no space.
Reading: 1.4bar
